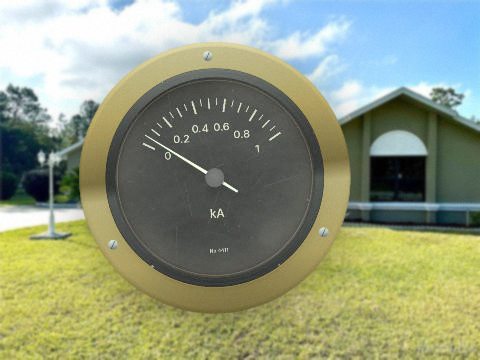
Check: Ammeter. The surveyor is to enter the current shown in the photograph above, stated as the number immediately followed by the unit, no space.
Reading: 0.05kA
